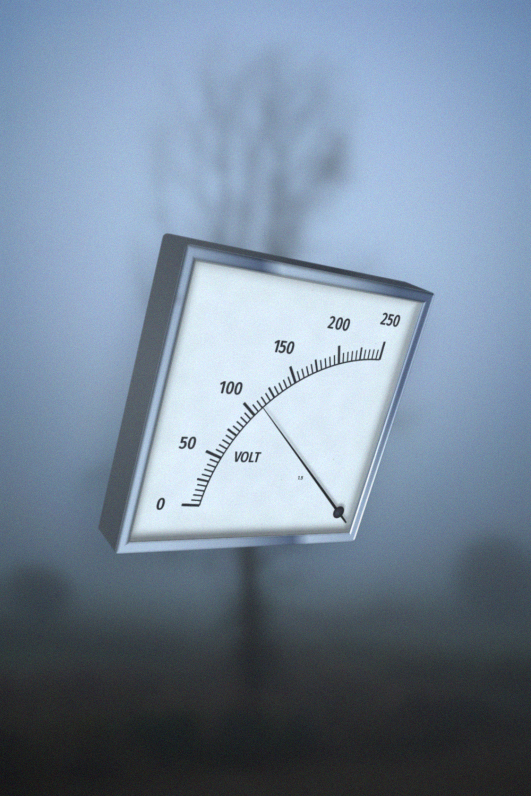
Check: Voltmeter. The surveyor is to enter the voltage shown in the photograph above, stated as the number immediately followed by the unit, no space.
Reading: 110V
